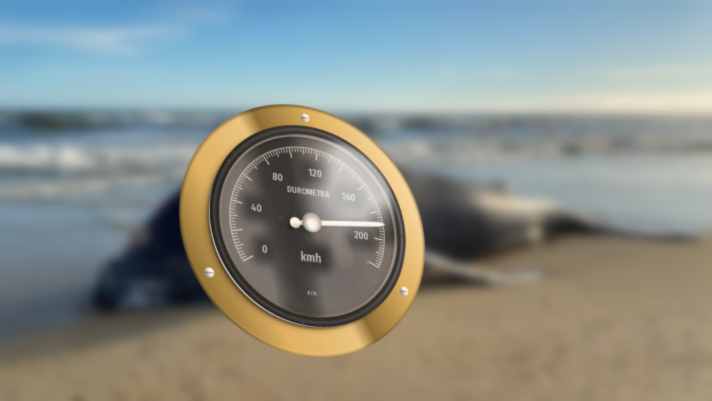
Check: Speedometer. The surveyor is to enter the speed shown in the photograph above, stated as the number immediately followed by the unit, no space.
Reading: 190km/h
